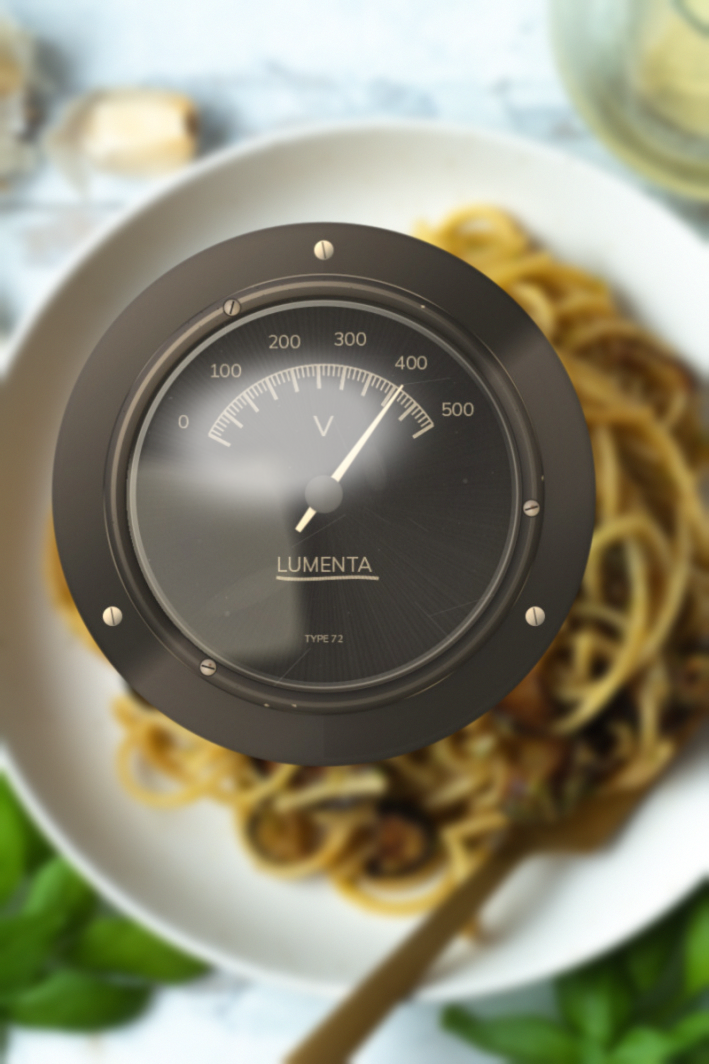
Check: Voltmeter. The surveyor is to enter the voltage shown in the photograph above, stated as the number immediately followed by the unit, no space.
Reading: 410V
